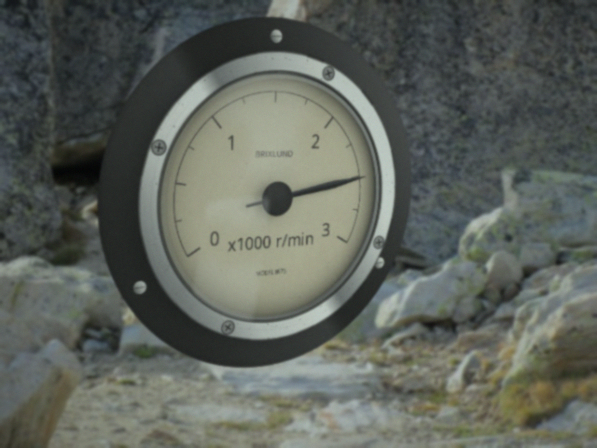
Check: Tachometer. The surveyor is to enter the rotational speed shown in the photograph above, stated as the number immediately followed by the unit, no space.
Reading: 2500rpm
